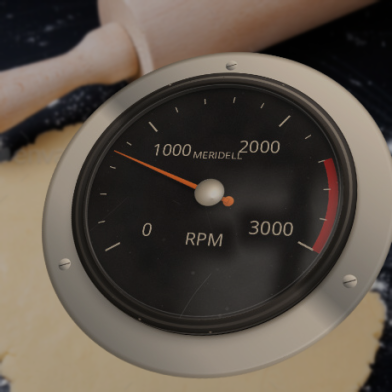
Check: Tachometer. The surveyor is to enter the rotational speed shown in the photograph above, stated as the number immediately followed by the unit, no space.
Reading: 700rpm
